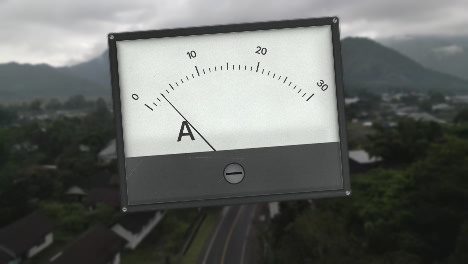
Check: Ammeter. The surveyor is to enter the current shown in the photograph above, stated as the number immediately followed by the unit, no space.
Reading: 3A
